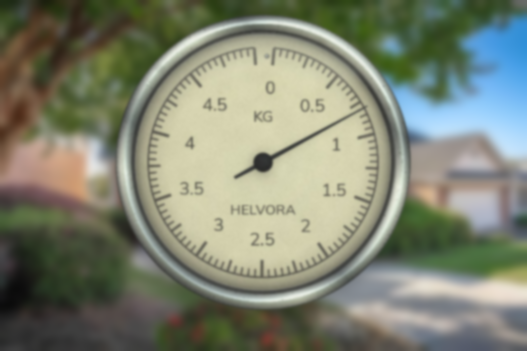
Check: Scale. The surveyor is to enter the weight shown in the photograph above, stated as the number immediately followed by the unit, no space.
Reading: 0.8kg
